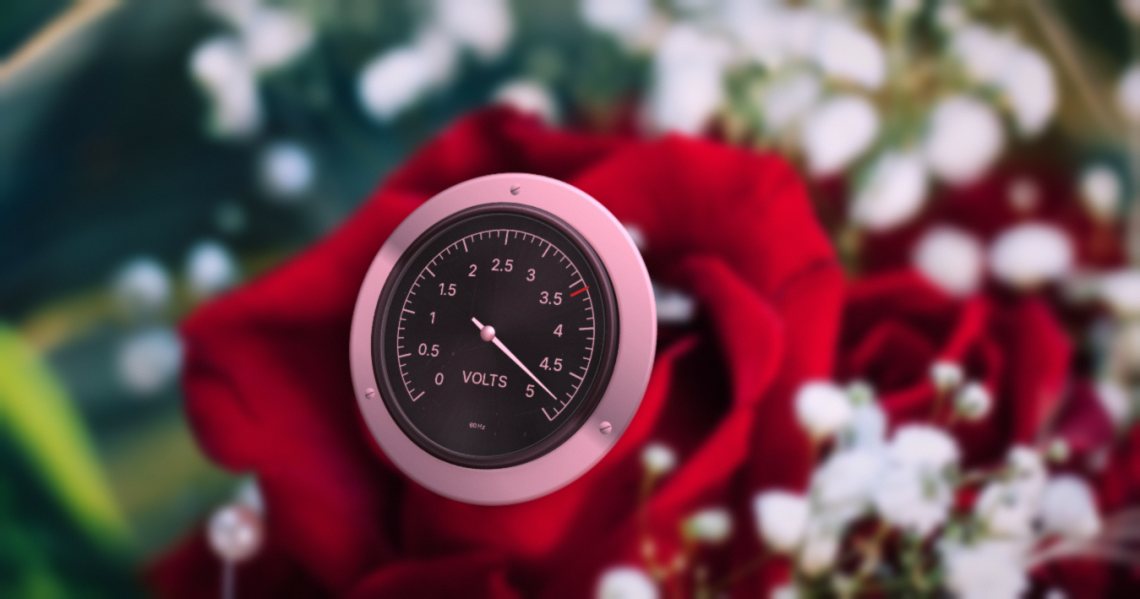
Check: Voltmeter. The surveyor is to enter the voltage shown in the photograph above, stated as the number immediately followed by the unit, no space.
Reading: 4.8V
